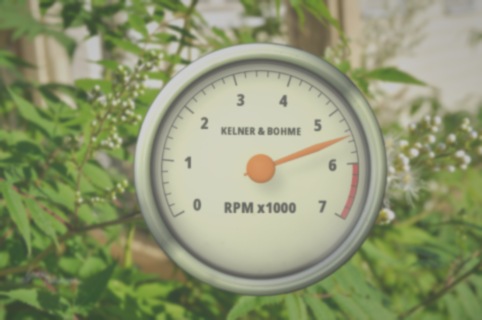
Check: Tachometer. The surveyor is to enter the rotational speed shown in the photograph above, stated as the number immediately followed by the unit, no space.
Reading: 5500rpm
